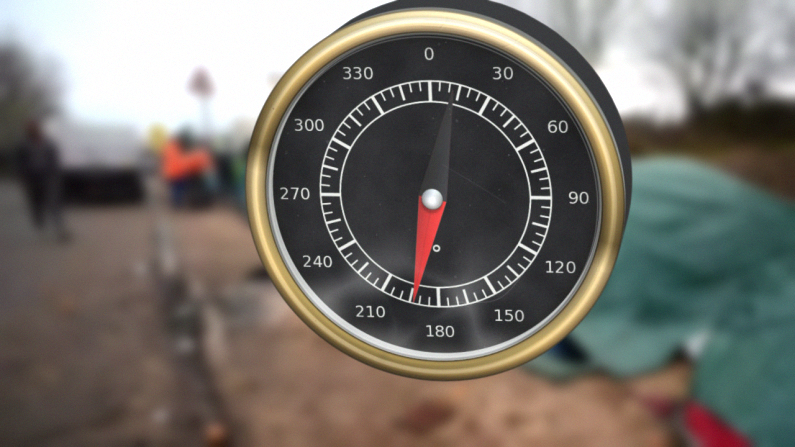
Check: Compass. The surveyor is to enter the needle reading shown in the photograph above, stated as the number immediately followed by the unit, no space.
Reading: 192.5°
